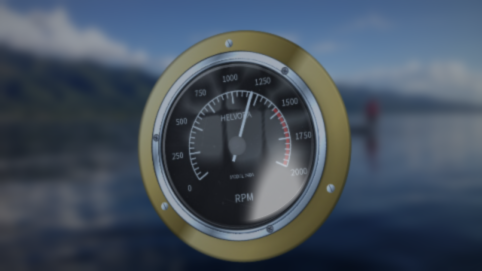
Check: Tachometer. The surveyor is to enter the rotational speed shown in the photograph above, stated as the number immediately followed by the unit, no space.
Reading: 1200rpm
